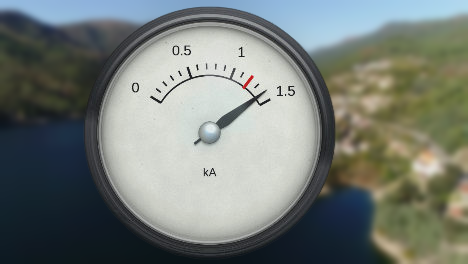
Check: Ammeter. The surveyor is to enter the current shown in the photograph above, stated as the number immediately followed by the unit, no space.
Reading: 1.4kA
